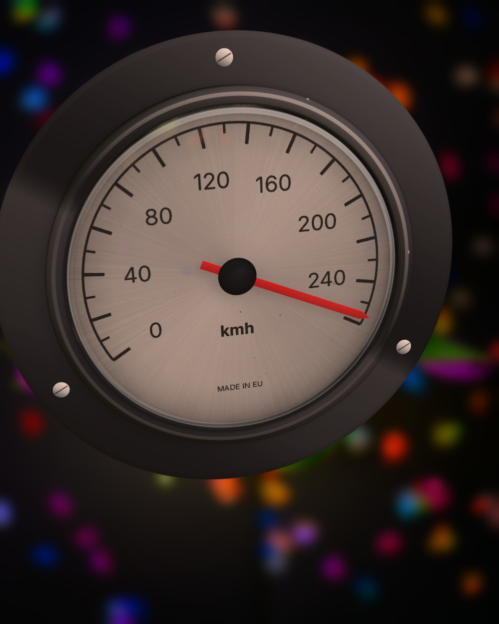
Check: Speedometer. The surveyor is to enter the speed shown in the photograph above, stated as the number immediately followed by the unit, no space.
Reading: 255km/h
